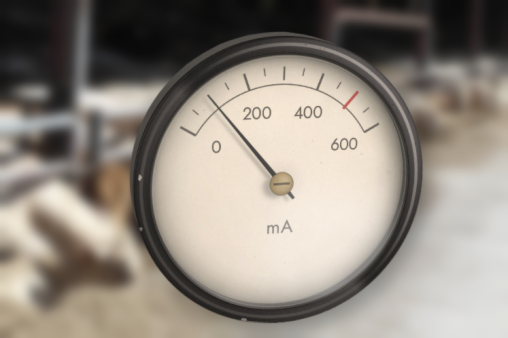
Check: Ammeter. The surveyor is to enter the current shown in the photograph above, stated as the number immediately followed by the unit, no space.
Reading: 100mA
